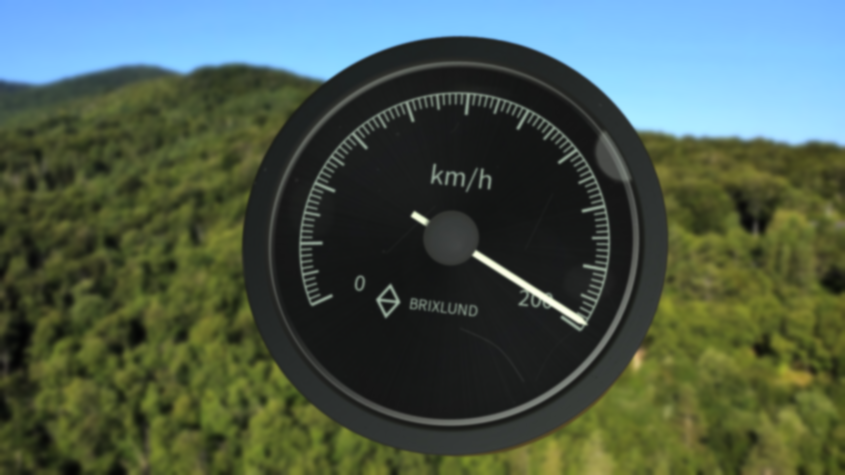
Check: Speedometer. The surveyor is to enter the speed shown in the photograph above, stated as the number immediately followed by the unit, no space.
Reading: 198km/h
